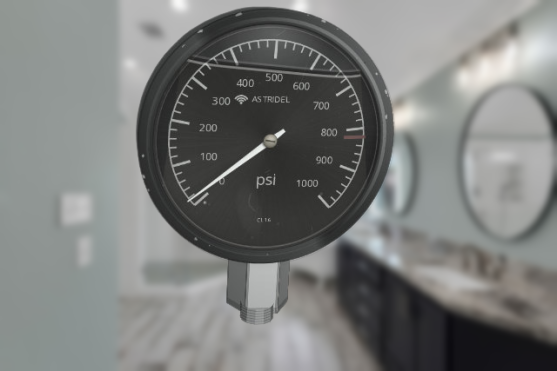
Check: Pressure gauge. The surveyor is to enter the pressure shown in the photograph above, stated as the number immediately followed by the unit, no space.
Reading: 20psi
